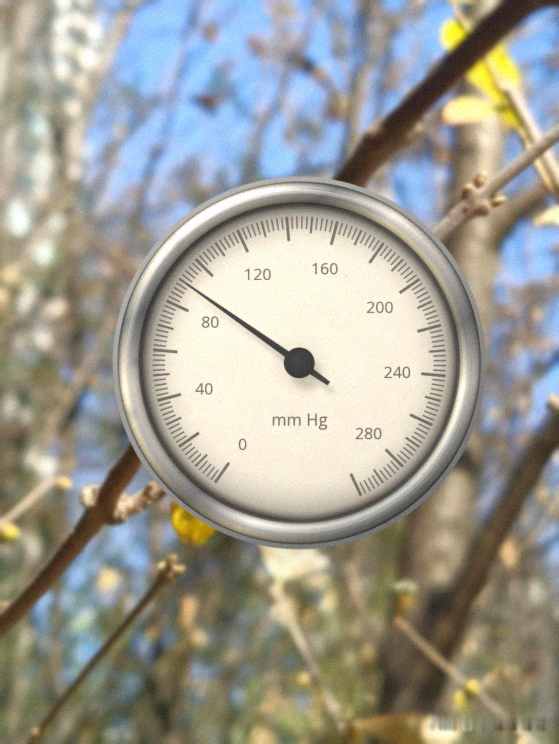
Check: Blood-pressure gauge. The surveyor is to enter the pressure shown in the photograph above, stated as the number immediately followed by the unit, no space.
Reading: 90mmHg
